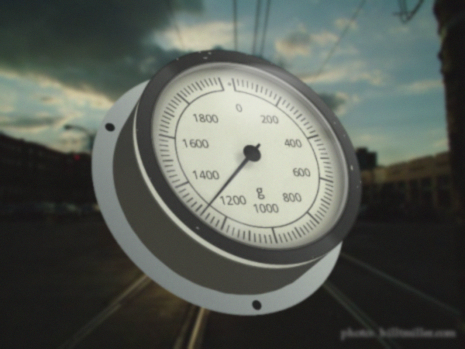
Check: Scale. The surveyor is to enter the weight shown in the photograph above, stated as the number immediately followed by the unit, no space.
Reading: 1280g
